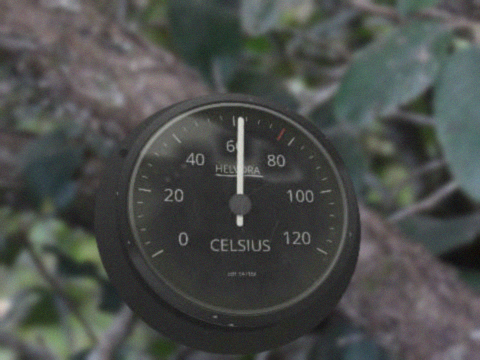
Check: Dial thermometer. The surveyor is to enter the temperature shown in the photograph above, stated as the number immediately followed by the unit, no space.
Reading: 62°C
